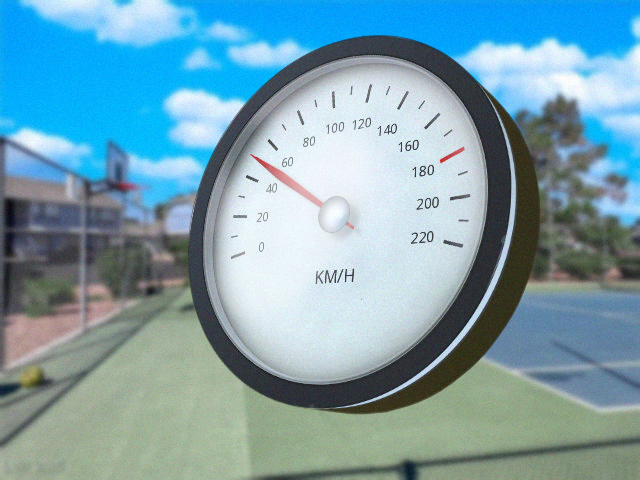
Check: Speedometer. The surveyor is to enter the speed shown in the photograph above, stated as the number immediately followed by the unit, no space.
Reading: 50km/h
